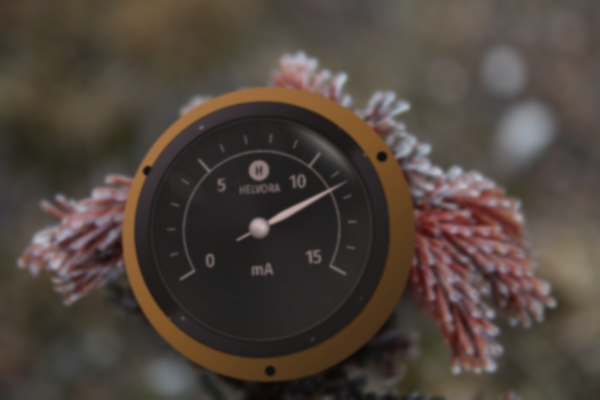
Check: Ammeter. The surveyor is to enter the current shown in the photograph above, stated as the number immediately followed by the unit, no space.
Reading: 11.5mA
